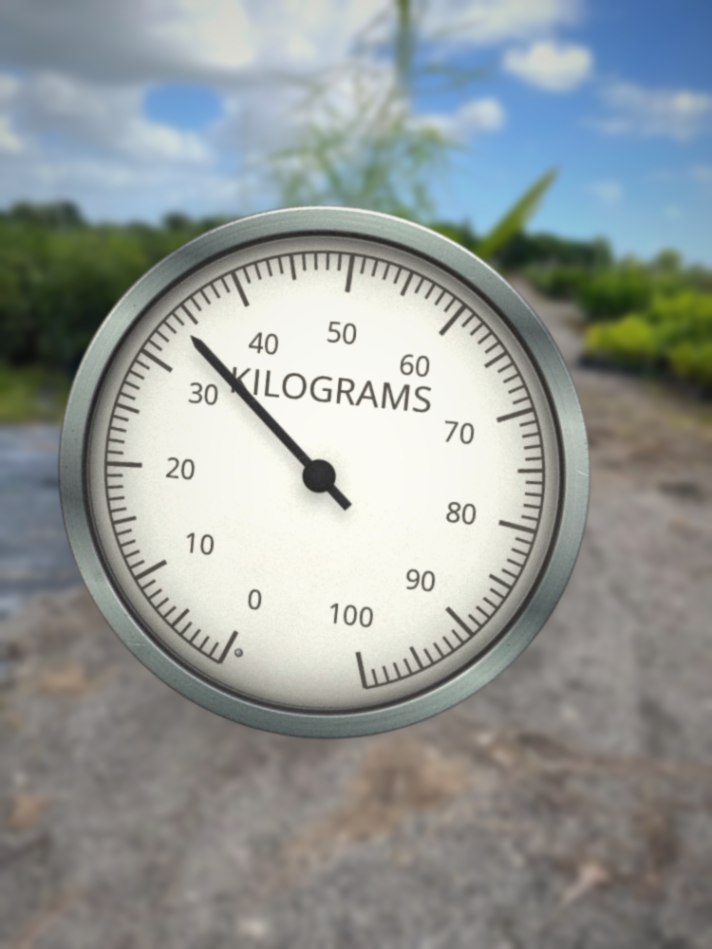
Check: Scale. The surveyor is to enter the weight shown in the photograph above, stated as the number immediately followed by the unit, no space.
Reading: 34kg
